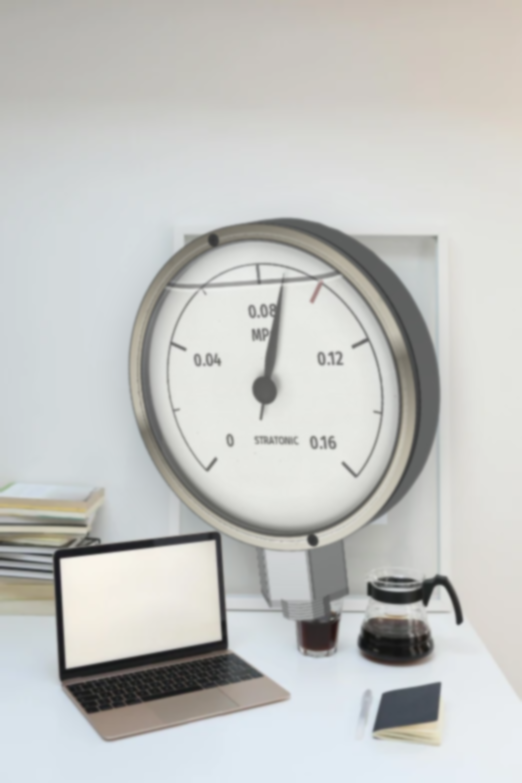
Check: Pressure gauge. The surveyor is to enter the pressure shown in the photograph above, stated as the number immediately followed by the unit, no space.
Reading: 0.09MPa
